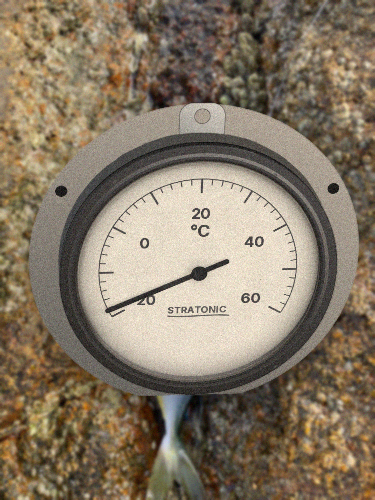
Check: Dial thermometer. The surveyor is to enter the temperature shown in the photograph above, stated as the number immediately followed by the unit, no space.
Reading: -18°C
